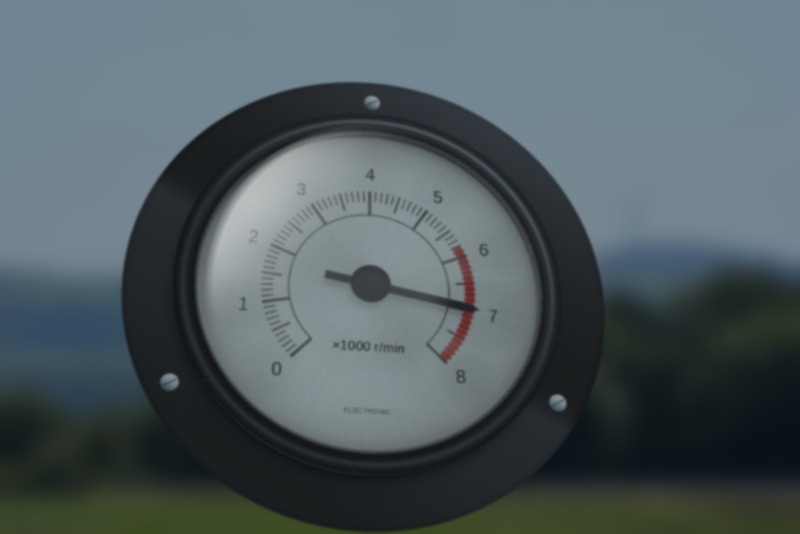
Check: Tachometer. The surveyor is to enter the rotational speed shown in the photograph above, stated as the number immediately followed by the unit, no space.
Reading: 7000rpm
